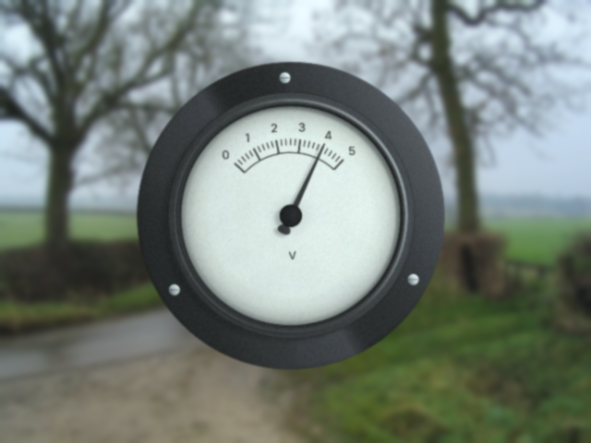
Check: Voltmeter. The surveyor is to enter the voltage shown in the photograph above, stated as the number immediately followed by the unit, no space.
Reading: 4V
